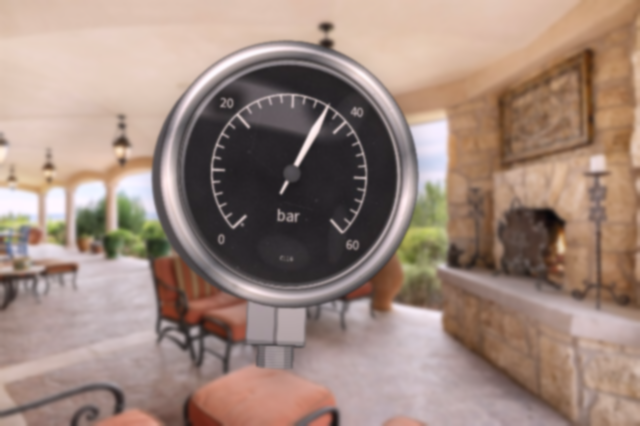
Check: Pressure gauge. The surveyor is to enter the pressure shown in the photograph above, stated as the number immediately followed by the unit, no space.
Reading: 36bar
